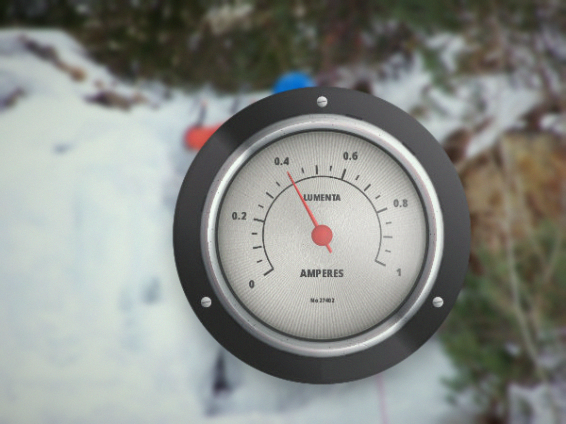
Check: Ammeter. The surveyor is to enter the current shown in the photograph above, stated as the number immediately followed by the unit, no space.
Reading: 0.4A
